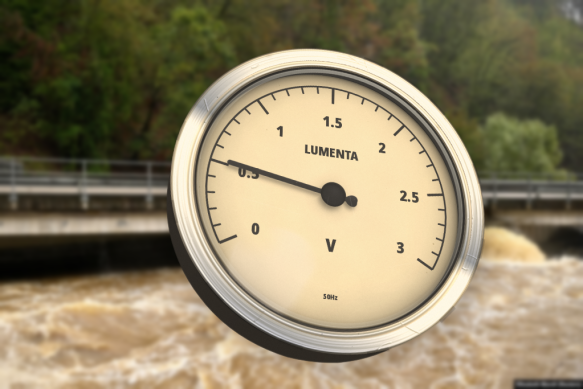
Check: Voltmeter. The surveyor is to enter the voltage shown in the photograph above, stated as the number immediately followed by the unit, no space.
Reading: 0.5V
